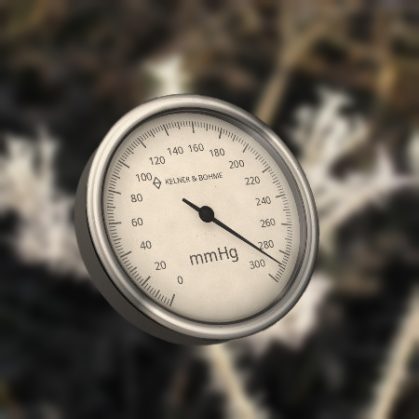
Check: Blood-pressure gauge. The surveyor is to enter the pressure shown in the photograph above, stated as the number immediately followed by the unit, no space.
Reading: 290mmHg
